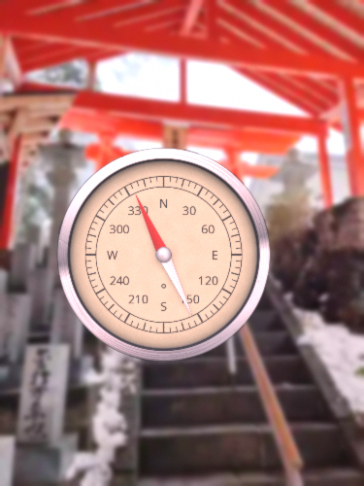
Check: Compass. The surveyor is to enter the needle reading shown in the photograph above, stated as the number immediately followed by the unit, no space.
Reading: 335°
